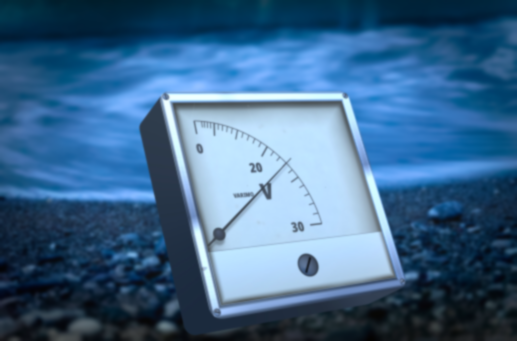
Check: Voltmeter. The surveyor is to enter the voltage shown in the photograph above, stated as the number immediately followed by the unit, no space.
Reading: 23V
